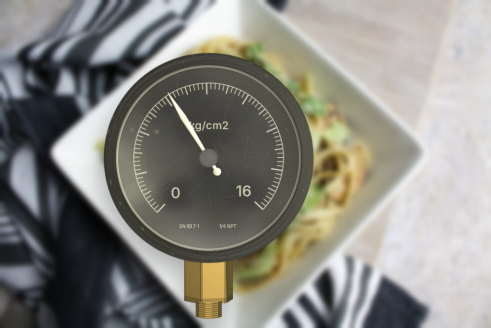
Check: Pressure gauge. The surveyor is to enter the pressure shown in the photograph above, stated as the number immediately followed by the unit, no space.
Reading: 6.2kg/cm²
